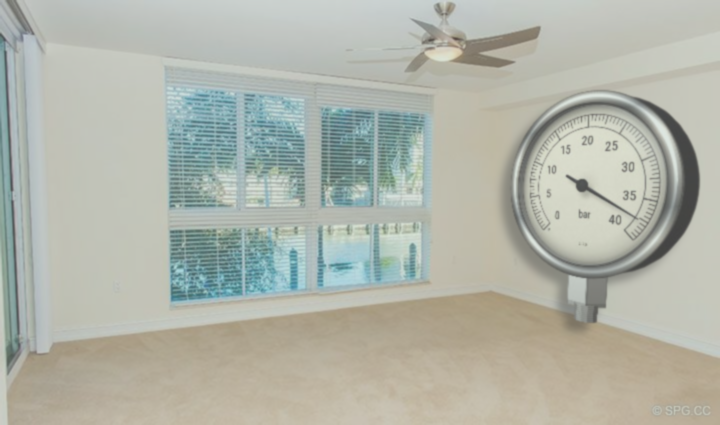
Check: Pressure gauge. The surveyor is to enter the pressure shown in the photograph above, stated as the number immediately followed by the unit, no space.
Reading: 37.5bar
